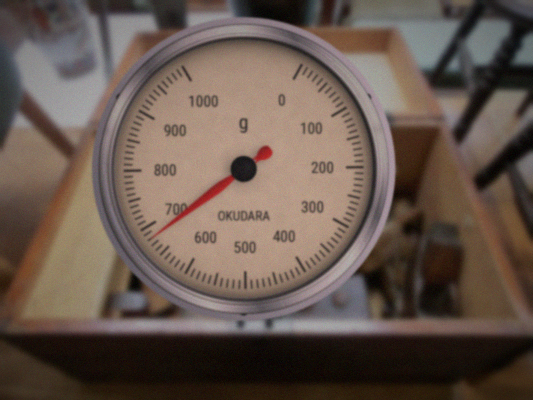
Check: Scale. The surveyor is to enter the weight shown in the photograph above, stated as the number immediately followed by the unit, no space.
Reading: 680g
